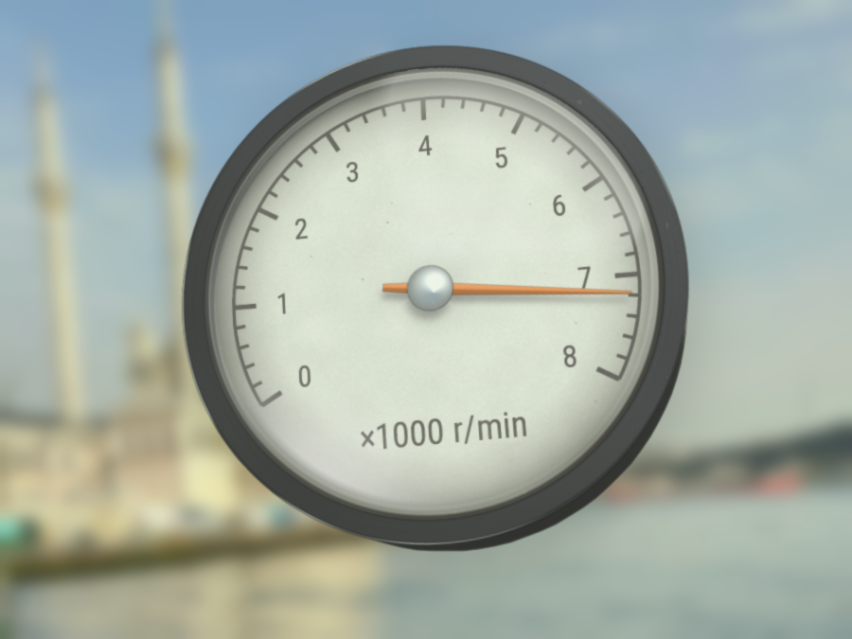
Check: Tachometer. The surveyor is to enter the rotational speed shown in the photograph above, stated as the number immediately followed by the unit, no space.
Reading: 7200rpm
